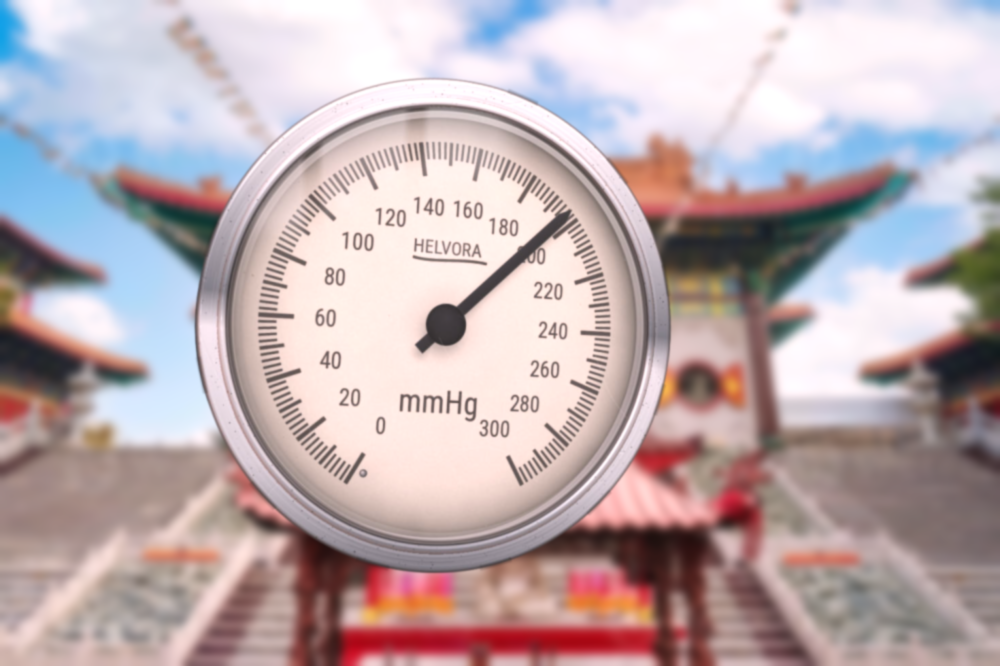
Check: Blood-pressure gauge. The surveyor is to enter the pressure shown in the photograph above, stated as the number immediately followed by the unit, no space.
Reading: 196mmHg
